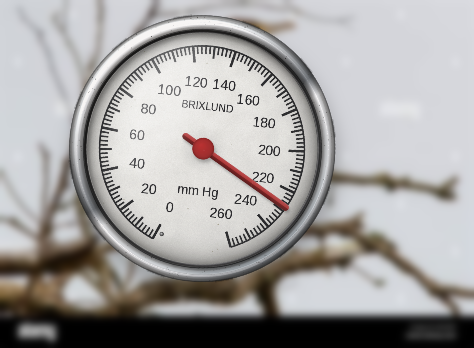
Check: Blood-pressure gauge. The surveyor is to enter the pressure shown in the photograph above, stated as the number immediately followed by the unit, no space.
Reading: 228mmHg
